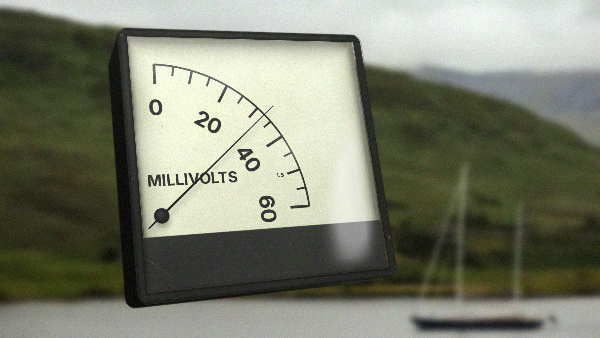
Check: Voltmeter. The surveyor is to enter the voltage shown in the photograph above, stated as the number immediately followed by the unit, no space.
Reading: 32.5mV
